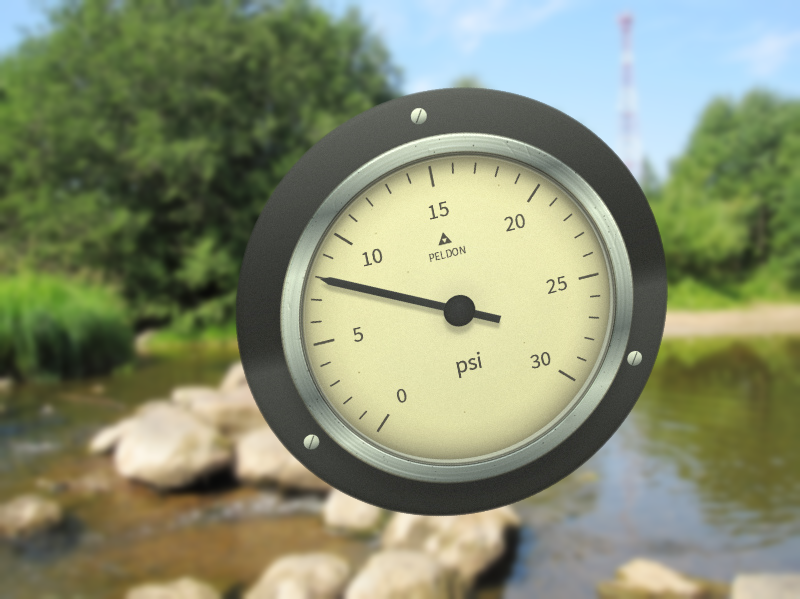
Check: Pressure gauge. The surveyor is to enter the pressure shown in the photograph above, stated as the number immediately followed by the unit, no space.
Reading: 8psi
